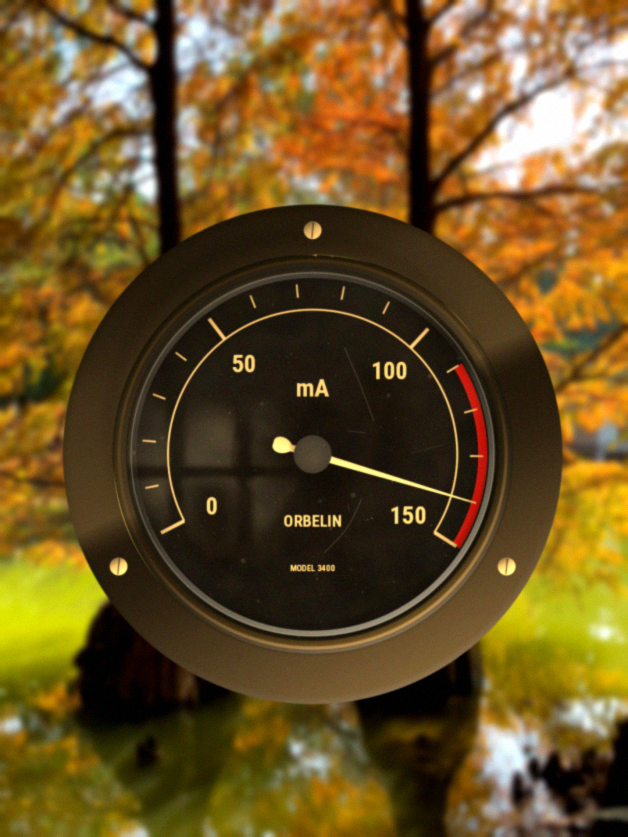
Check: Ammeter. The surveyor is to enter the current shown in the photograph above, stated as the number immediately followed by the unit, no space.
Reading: 140mA
